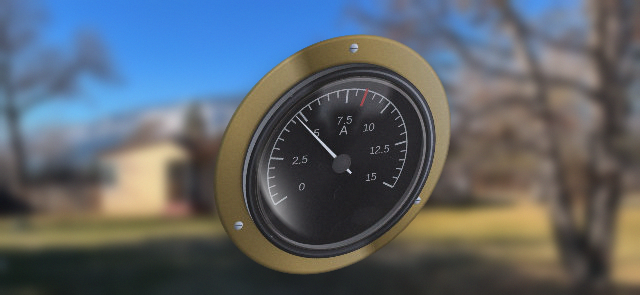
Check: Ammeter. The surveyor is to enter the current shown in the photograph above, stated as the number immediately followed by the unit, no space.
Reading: 4.75A
